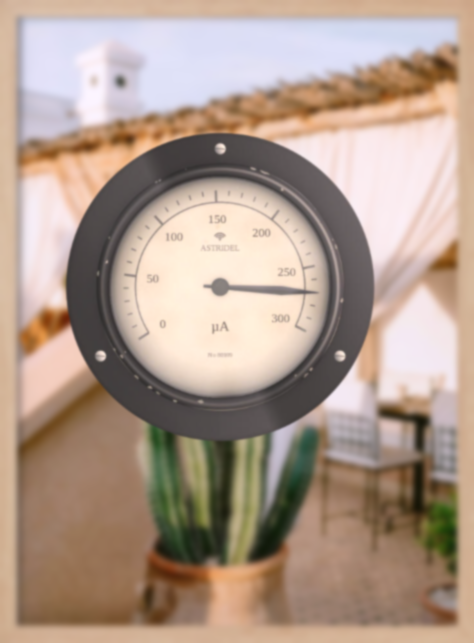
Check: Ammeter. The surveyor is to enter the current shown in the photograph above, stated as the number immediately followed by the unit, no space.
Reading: 270µA
